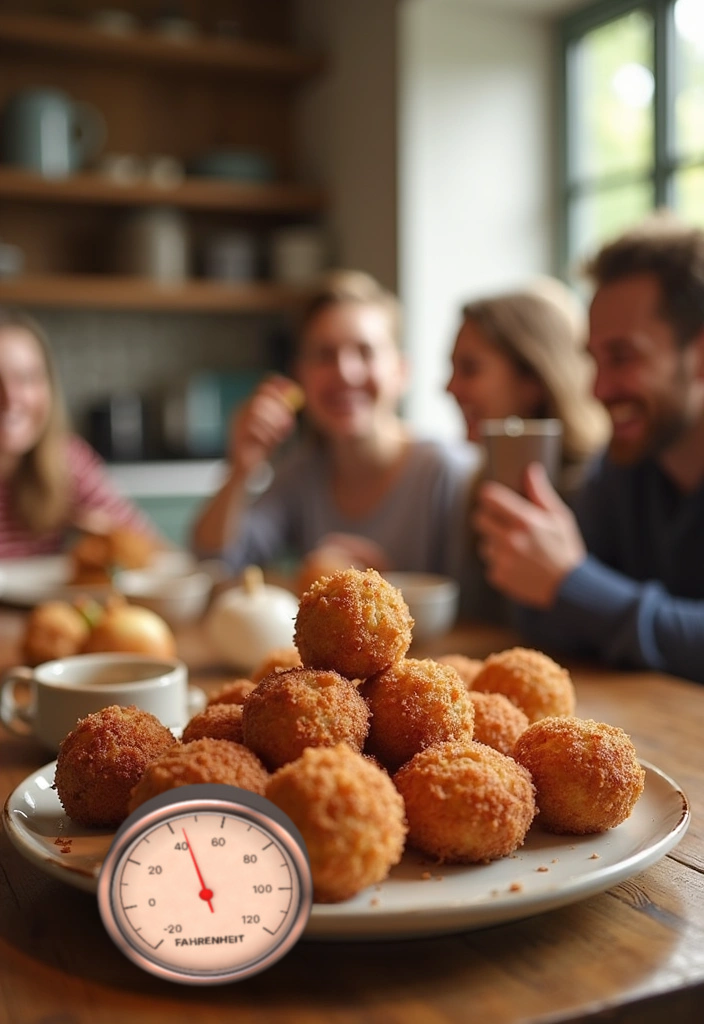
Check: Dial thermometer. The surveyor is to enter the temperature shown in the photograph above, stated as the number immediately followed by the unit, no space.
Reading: 45°F
